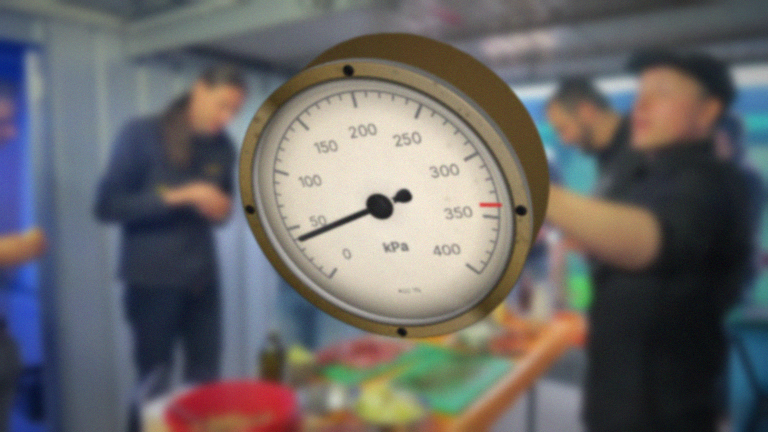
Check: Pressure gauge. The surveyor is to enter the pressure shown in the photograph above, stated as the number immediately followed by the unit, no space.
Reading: 40kPa
